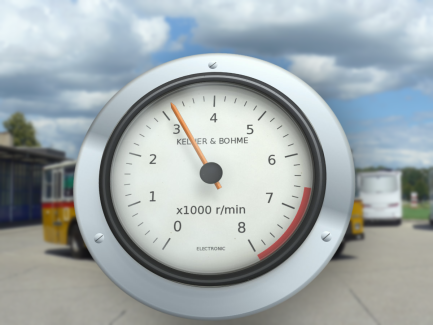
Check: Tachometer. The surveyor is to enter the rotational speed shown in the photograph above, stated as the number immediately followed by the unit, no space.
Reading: 3200rpm
